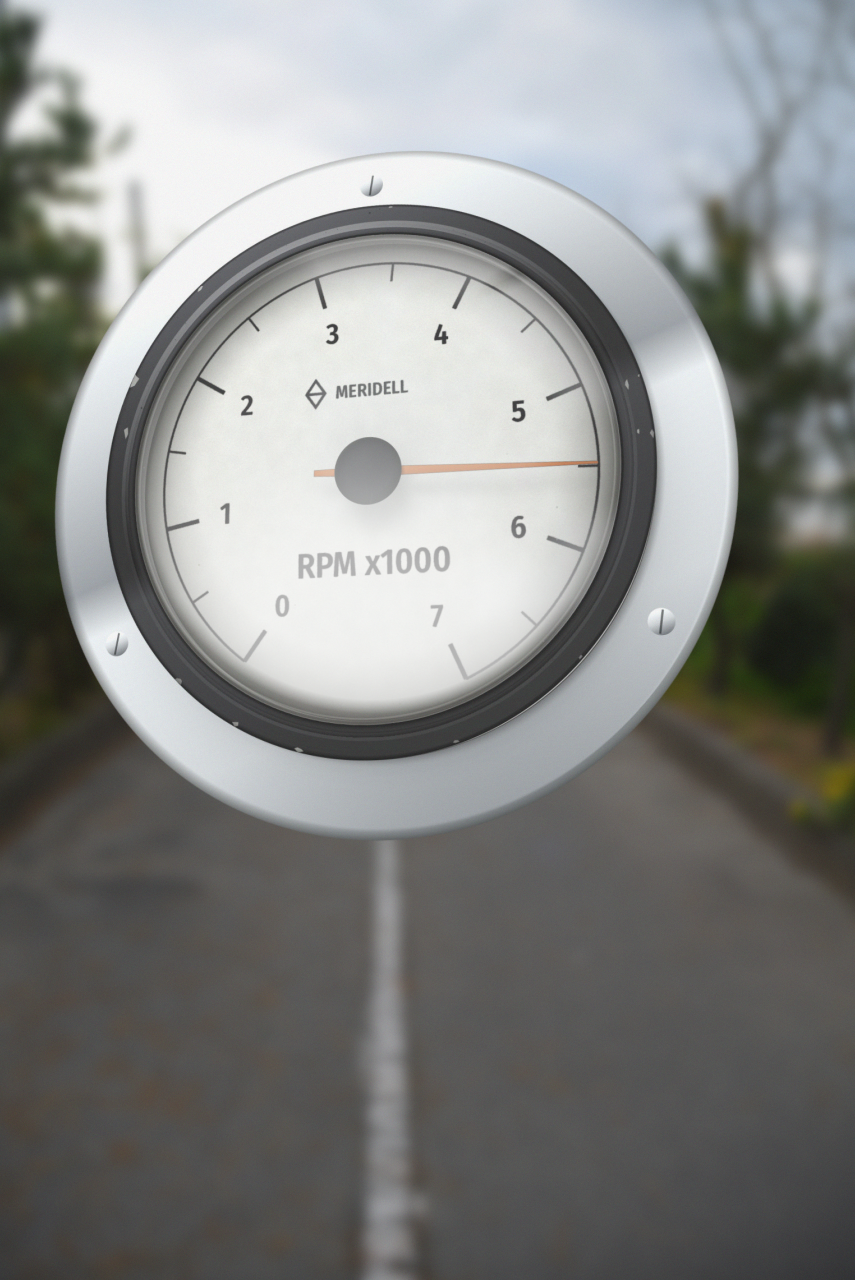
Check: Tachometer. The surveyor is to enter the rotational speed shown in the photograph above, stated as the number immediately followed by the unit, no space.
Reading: 5500rpm
